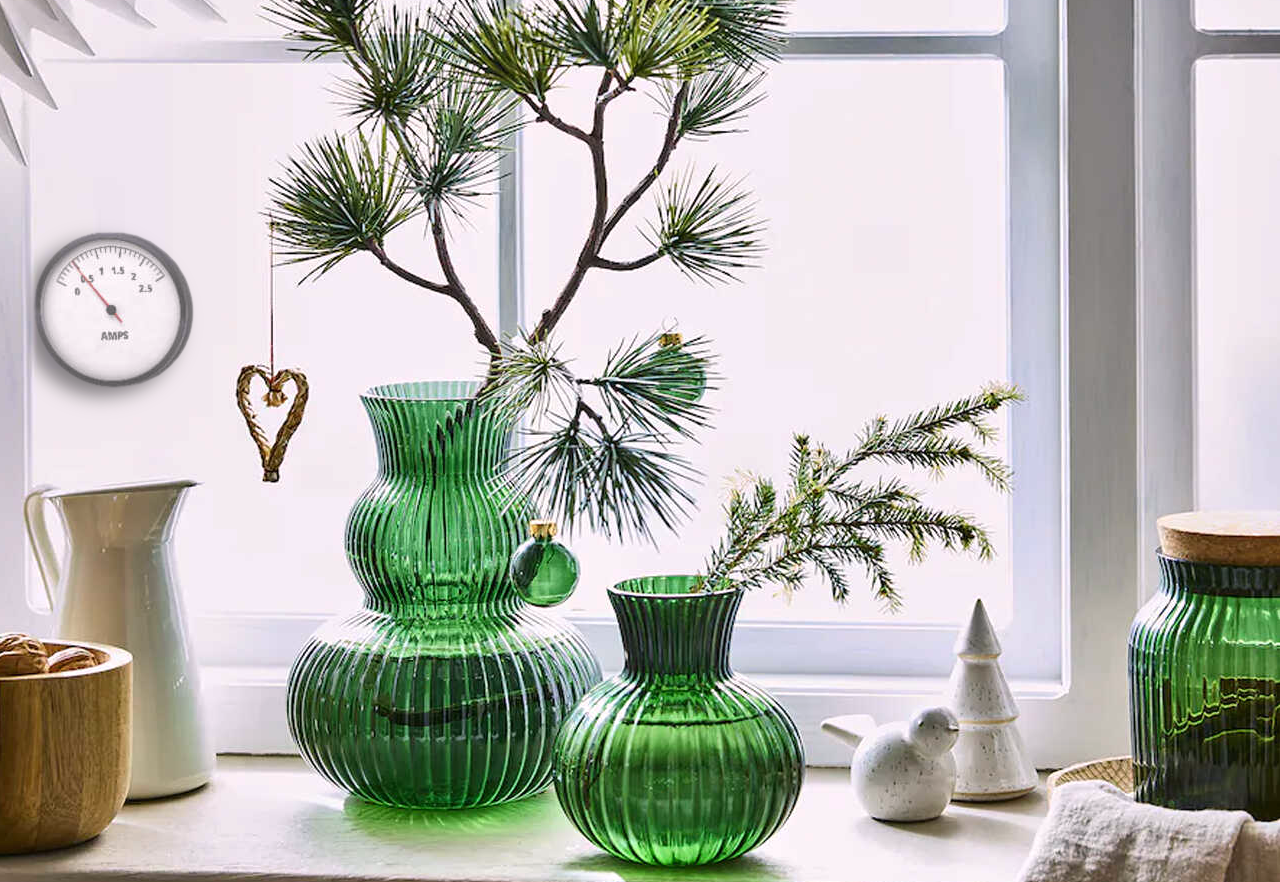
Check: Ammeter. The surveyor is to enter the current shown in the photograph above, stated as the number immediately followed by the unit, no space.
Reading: 0.5A
